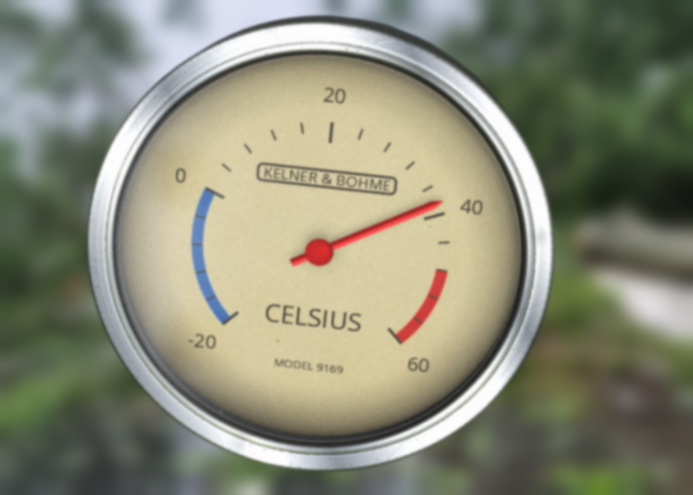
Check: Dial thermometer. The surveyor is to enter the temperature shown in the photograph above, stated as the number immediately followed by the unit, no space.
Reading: 38°C
